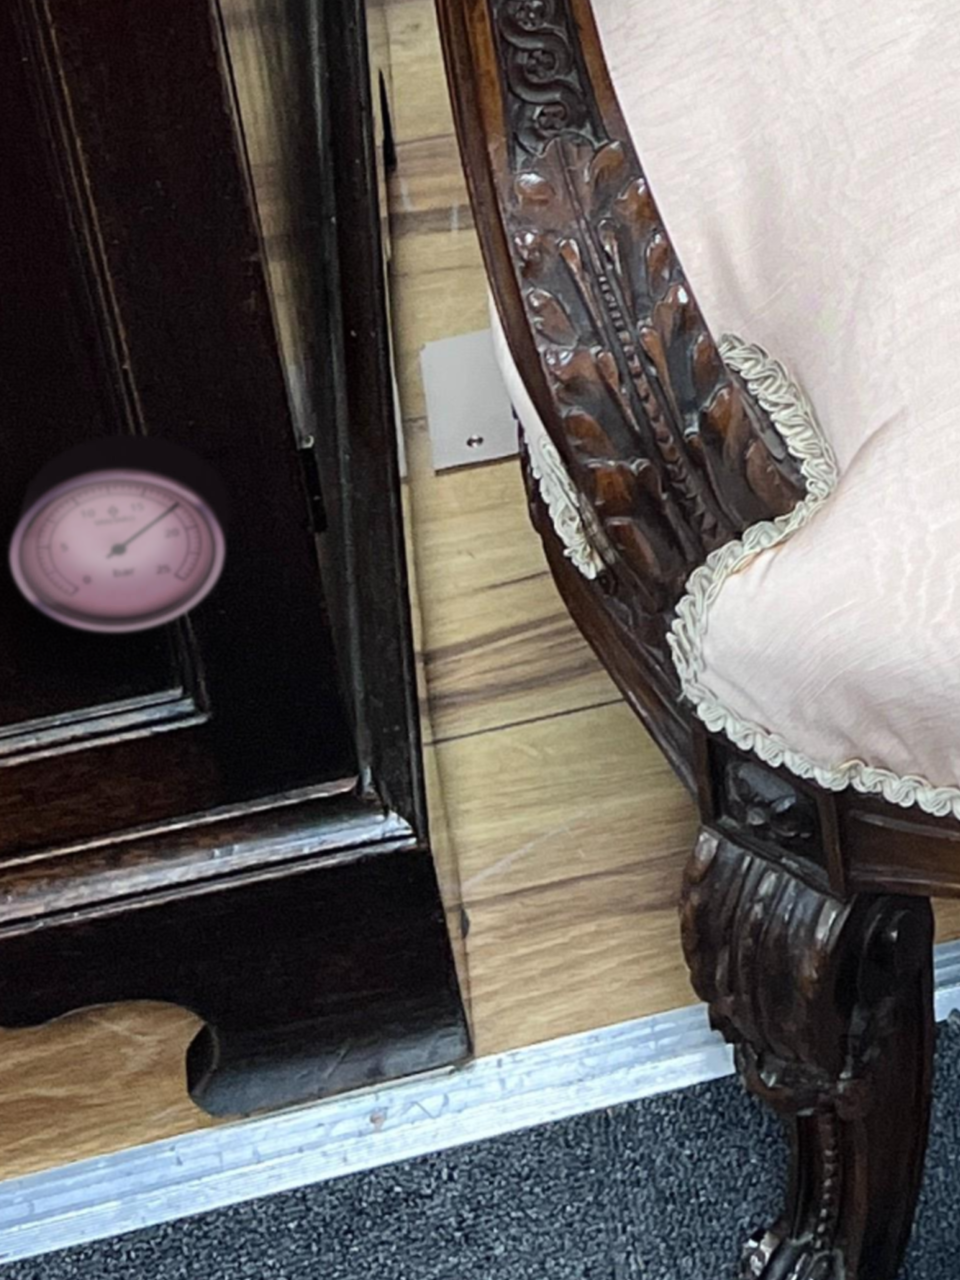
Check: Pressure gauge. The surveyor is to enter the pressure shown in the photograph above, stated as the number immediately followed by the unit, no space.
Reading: 17.5bar
